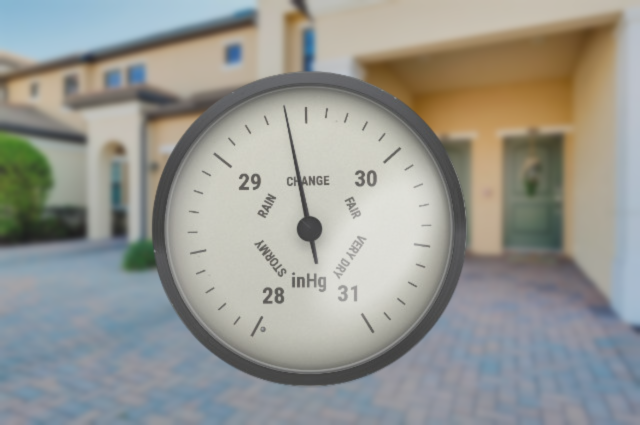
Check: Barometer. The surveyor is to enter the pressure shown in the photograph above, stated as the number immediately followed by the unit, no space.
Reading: 29.4inHg
